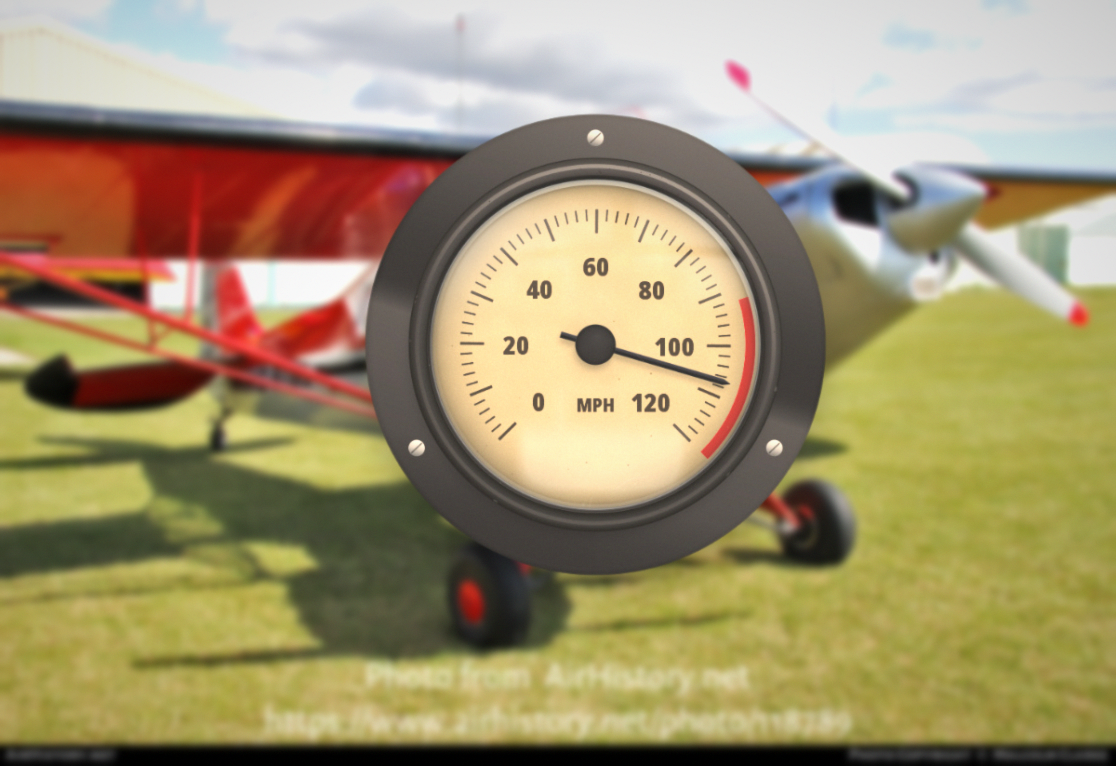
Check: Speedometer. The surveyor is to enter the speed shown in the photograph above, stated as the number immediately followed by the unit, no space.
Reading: 107mph
